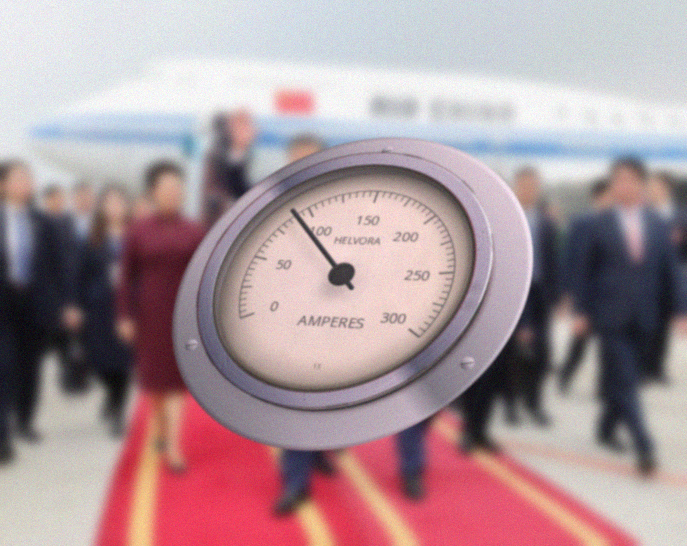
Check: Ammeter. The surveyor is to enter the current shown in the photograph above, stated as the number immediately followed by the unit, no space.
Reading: 90A
